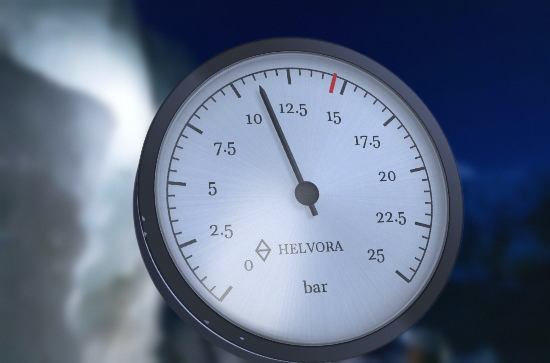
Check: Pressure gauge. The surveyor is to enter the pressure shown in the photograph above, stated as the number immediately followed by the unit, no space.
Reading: 11bar
